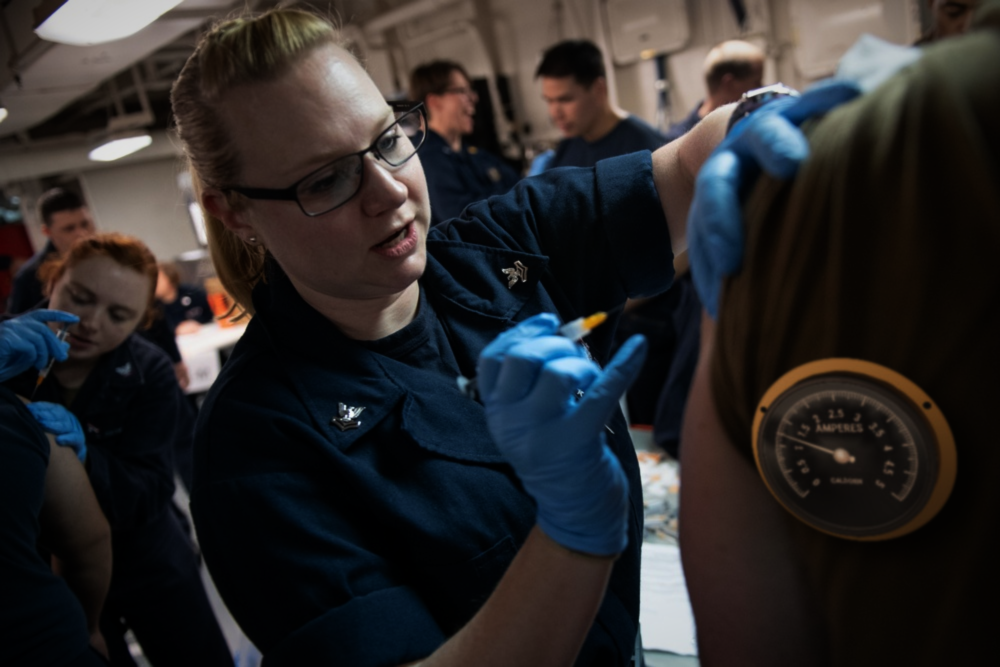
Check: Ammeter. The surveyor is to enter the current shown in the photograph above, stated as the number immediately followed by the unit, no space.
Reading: 1.25A
